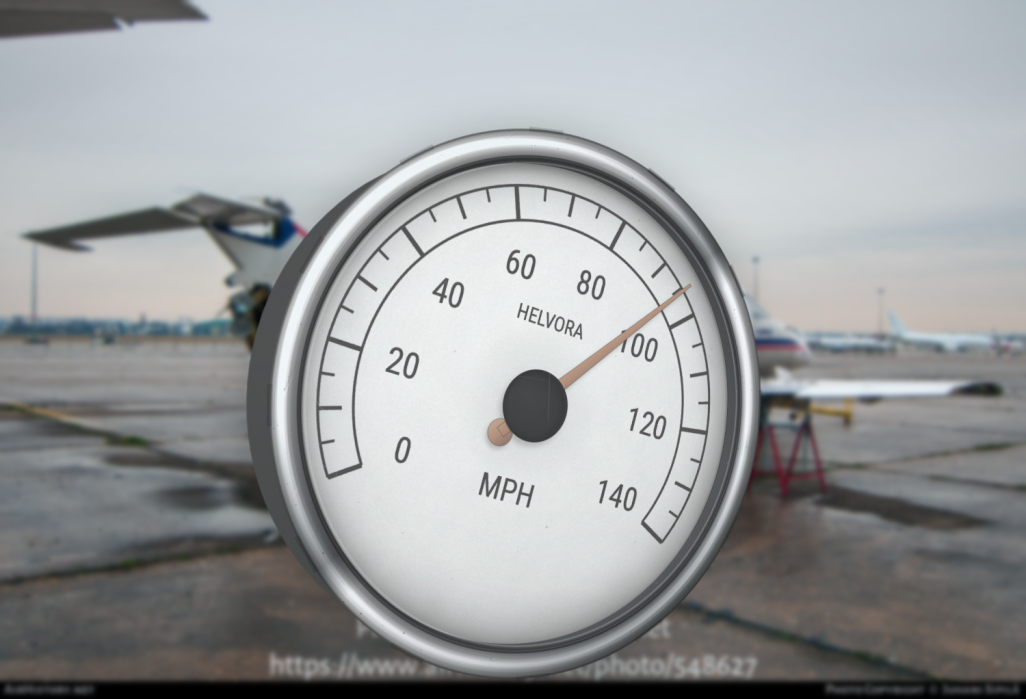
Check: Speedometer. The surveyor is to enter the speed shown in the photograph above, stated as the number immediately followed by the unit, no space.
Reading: 95mph
